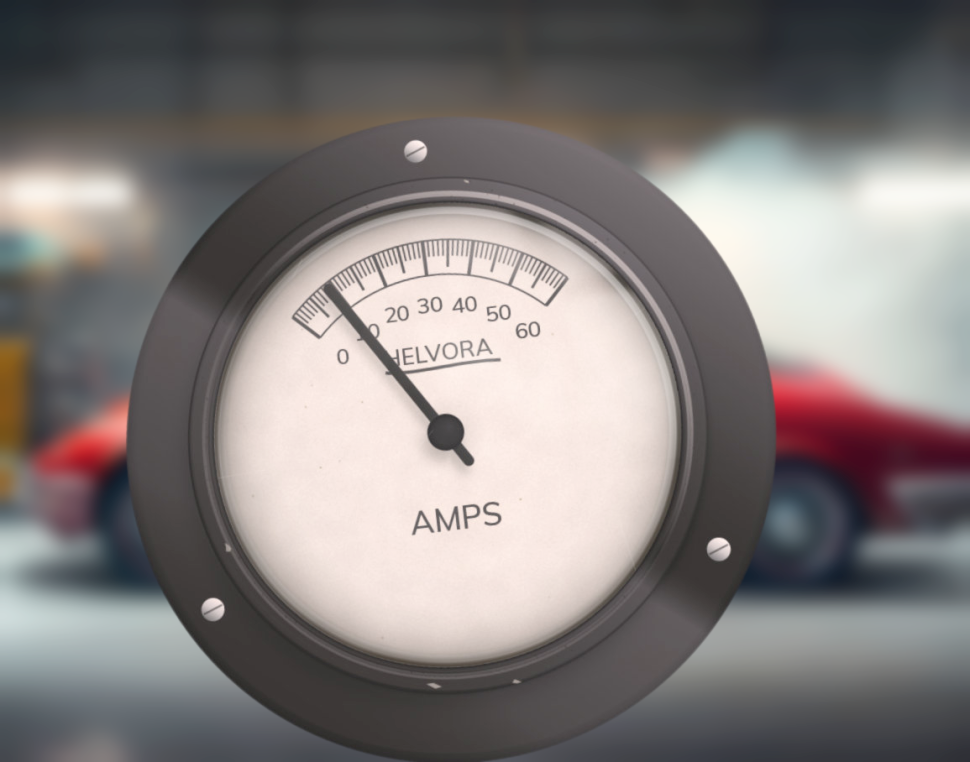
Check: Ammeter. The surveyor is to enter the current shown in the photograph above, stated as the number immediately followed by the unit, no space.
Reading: 9A
